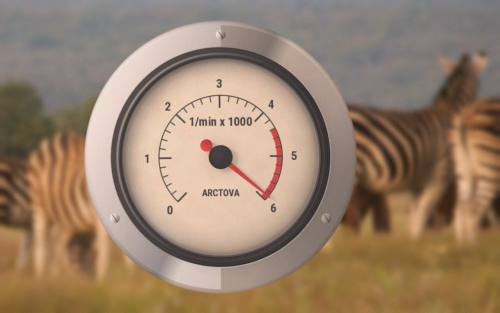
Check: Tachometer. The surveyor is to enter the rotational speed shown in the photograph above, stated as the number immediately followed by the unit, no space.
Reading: 5900rpm
